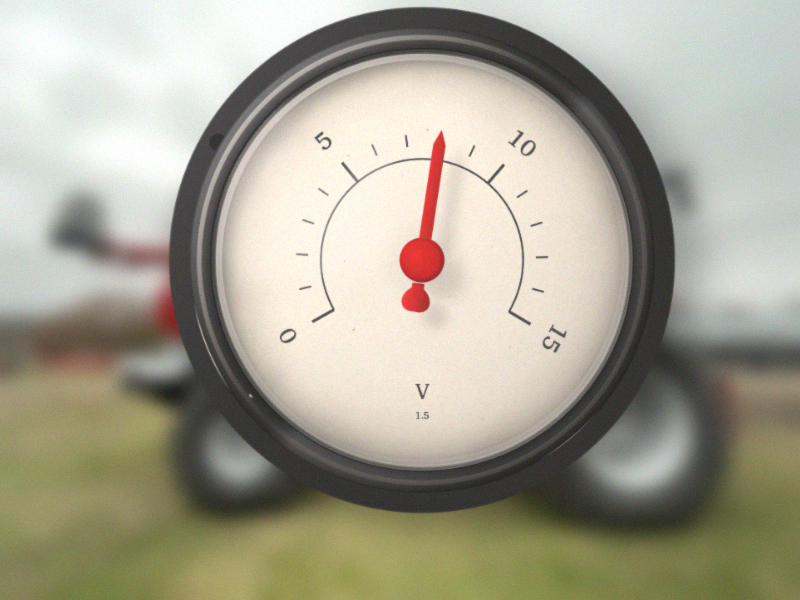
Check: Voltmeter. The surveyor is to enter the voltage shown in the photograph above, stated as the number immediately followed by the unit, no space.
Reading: 8V
